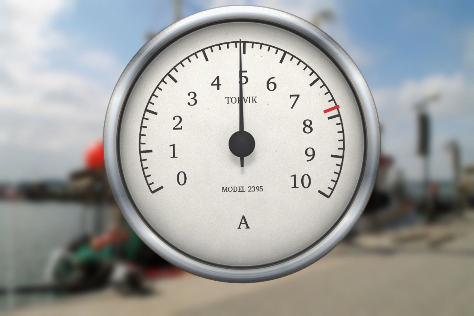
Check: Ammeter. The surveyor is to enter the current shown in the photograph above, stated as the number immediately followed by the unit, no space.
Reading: 4.9A
